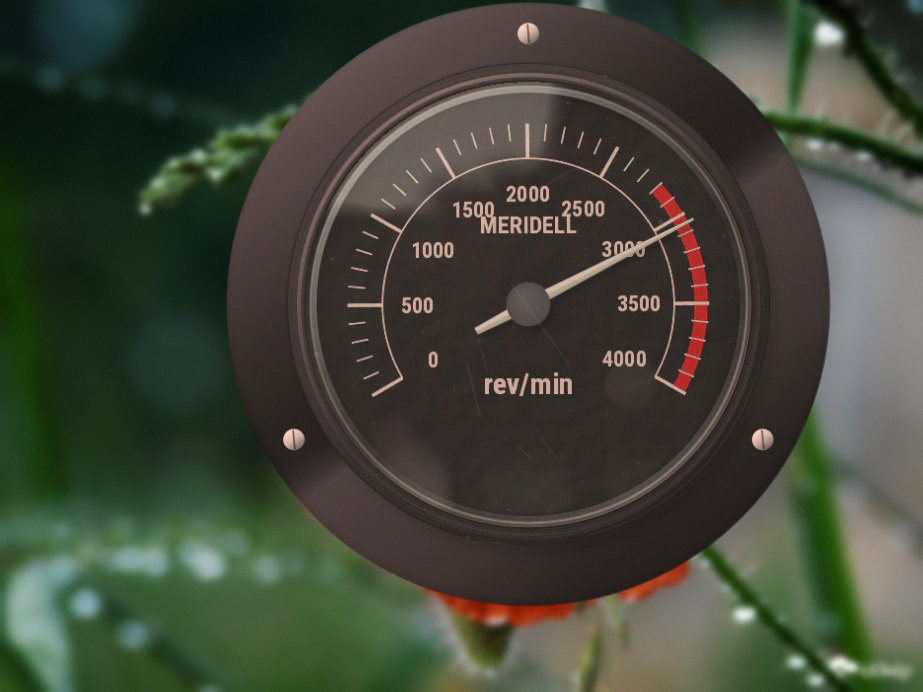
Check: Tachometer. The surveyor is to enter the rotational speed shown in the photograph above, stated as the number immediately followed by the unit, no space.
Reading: 3050rpm
